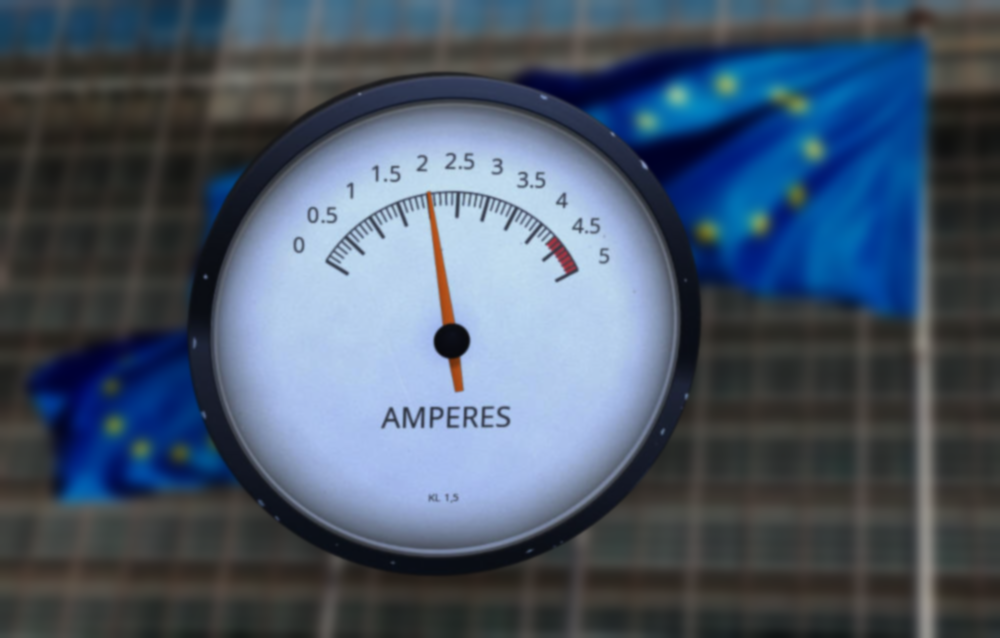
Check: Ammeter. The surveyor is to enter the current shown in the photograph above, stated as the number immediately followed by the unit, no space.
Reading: 2A
